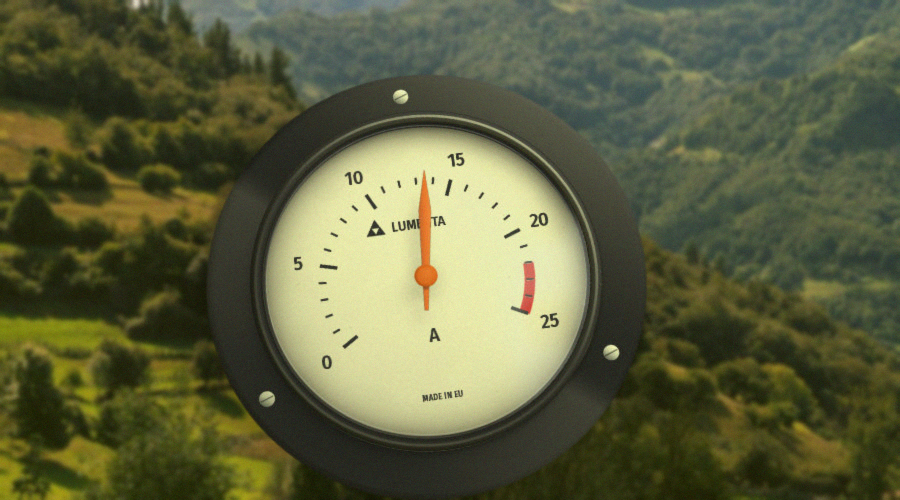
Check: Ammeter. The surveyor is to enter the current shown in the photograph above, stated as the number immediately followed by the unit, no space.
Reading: 13.5A
